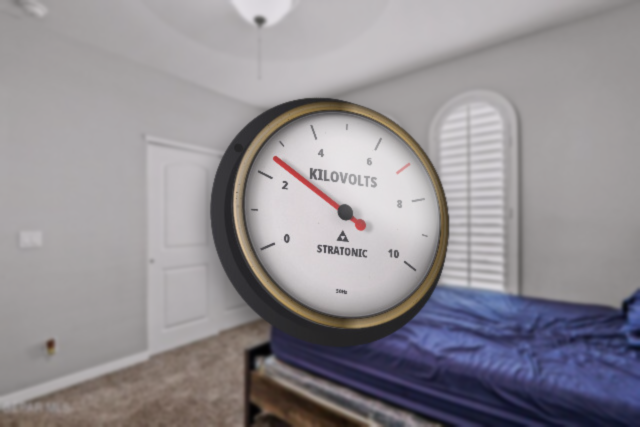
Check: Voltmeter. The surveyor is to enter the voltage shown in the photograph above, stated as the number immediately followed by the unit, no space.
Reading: 2.5kV
